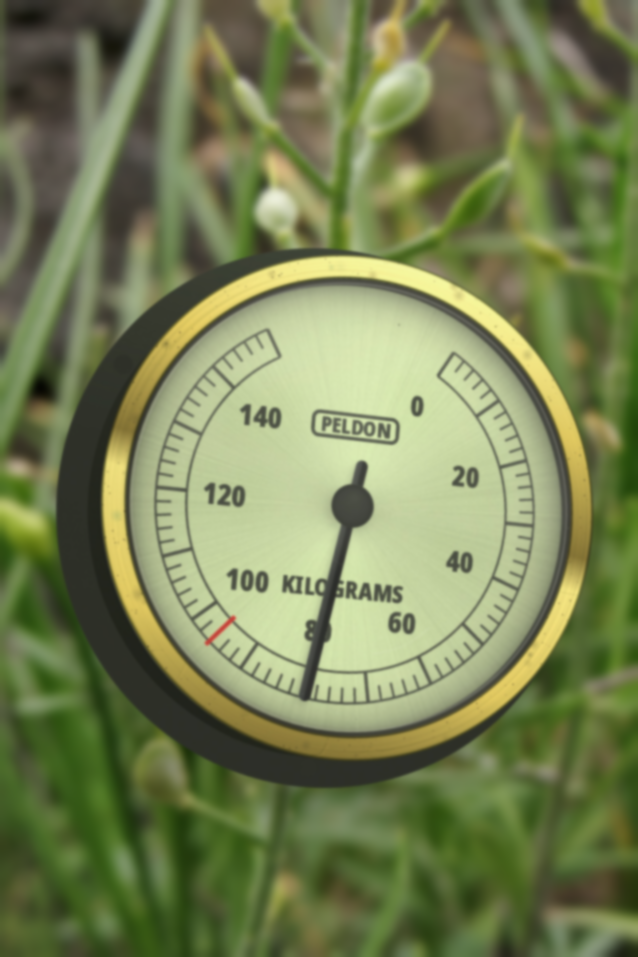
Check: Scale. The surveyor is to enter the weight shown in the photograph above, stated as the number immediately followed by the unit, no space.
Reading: 80kg
